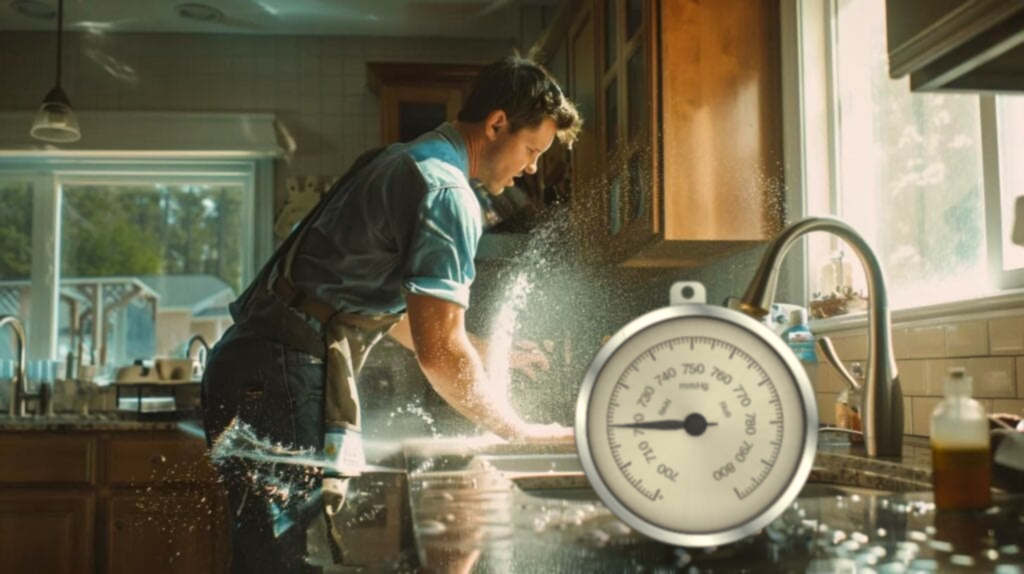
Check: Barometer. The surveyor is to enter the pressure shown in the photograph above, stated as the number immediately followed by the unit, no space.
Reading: 720mmHg
